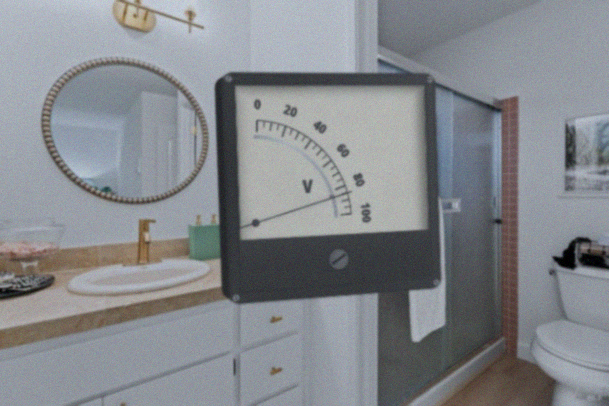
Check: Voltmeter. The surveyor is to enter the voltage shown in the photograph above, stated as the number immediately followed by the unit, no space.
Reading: 85V
